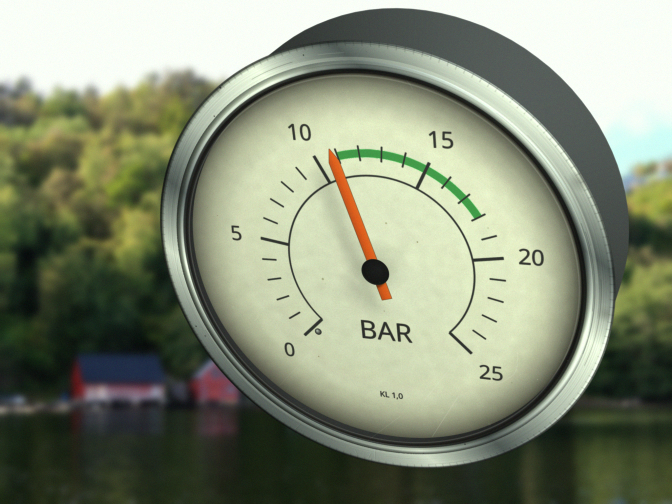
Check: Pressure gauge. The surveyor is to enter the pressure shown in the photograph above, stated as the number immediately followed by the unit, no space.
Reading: 11bar
